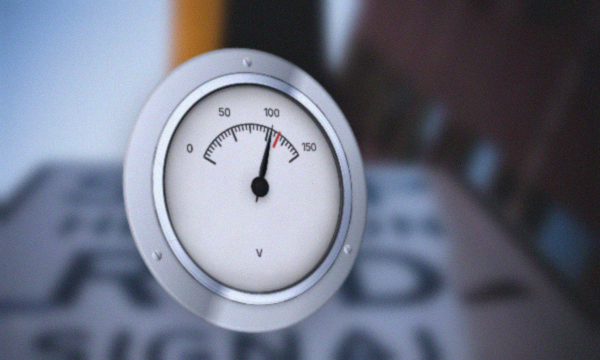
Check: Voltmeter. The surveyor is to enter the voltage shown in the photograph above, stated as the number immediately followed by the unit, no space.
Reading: 100V
